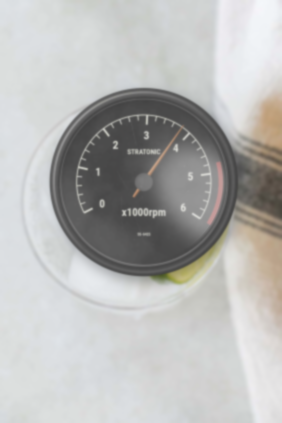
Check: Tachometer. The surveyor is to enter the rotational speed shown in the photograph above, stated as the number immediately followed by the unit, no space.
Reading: 3800rpm
